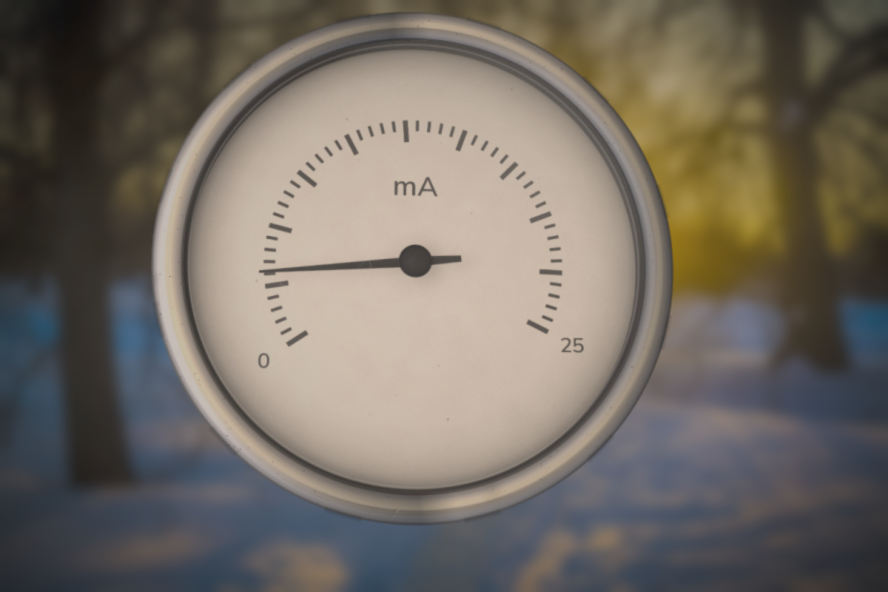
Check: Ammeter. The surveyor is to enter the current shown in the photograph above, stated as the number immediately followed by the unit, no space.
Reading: 3mA
